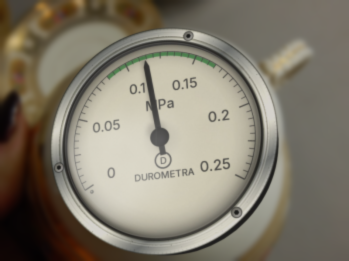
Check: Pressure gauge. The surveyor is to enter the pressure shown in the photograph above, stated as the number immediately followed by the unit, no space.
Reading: 0.115MPa
